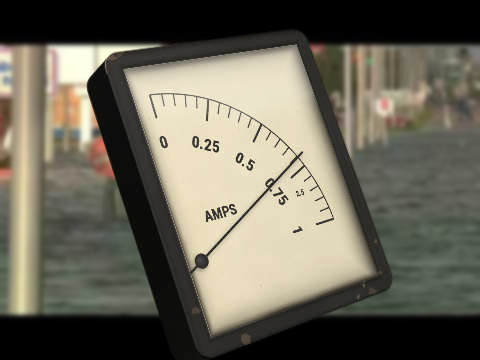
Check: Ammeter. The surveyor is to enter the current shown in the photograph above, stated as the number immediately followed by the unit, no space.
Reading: 0.7A
